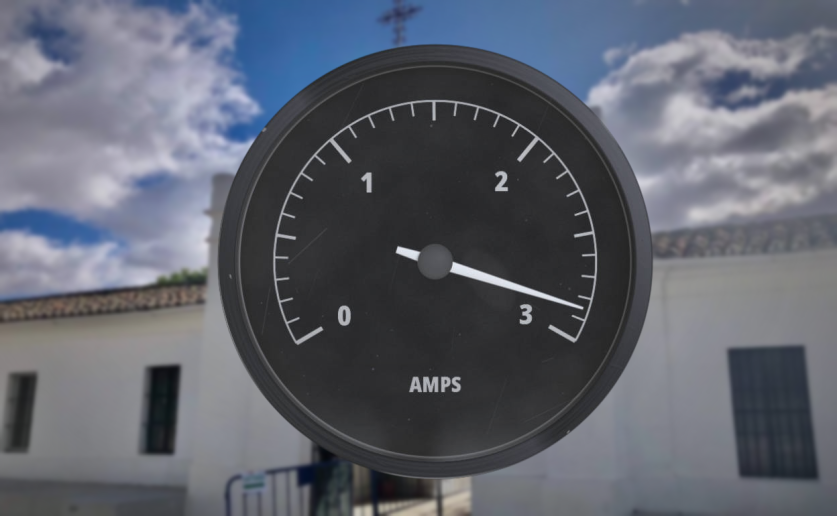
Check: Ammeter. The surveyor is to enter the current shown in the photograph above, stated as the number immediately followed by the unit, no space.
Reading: 2.85A
